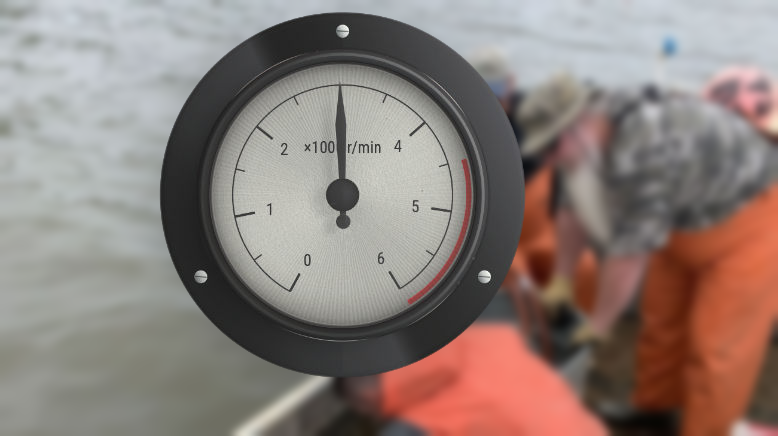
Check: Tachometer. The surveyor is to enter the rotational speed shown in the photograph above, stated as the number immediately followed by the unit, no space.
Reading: 3000rpm
